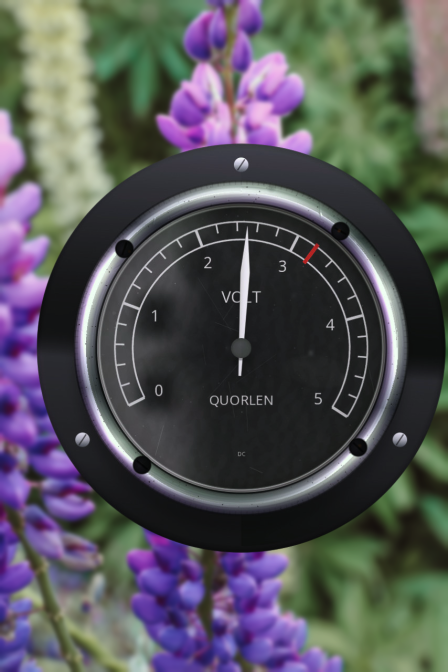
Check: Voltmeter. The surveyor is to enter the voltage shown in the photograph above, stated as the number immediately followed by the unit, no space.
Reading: 2.5V
